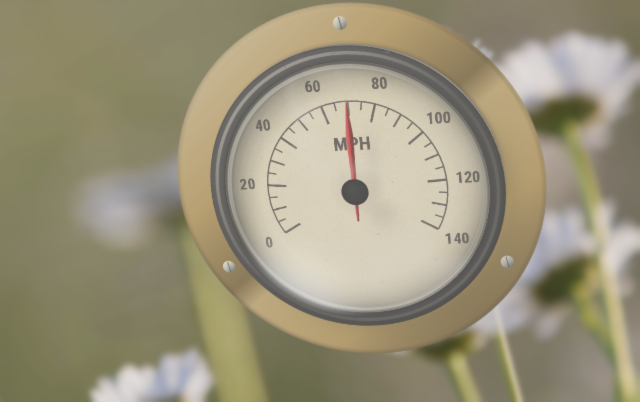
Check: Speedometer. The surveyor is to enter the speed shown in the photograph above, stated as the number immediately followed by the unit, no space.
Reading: 70mph
